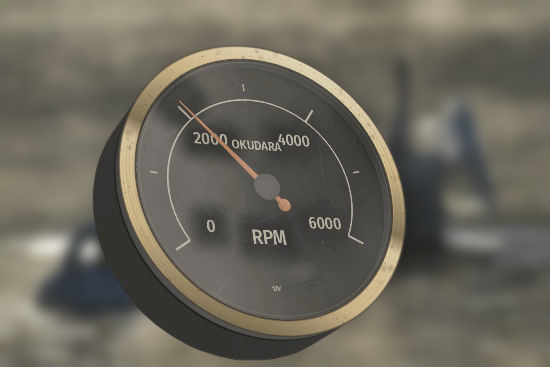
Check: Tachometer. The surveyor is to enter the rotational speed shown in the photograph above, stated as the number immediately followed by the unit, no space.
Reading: 2000rpm
